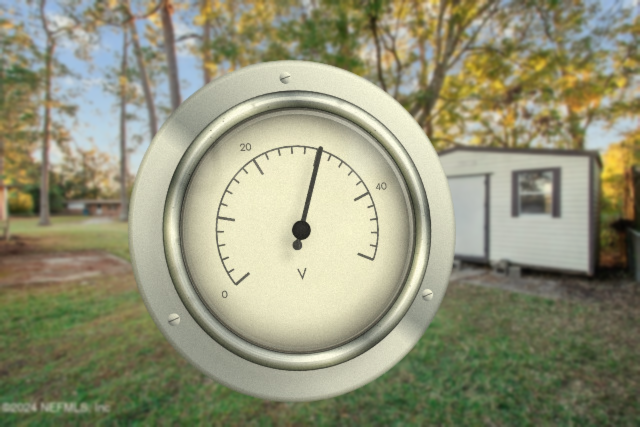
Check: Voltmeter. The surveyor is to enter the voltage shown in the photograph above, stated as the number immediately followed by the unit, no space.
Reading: 30V
